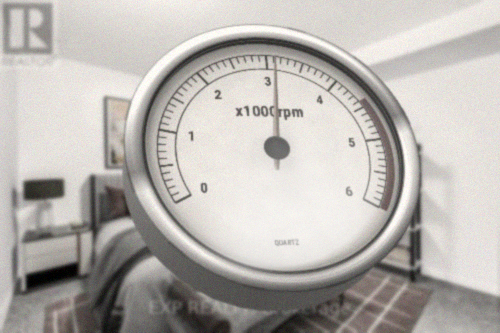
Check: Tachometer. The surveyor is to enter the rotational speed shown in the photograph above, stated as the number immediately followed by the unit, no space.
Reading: 3100rpm
